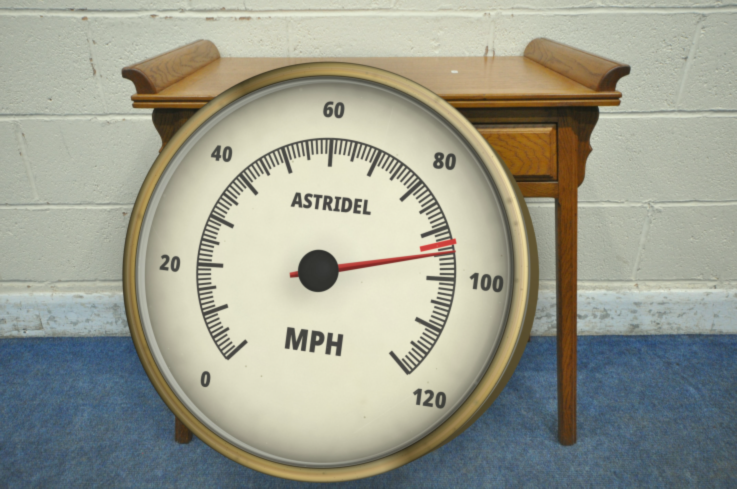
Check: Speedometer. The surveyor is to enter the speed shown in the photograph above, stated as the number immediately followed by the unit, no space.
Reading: 95mph
